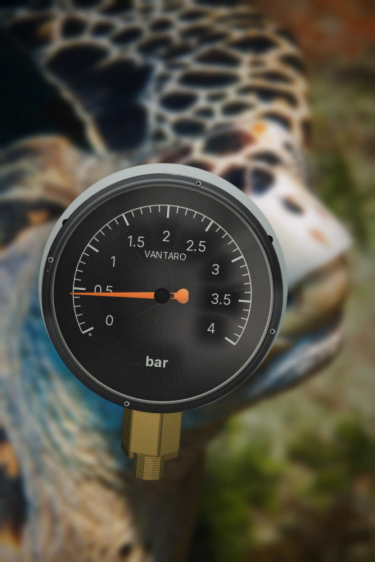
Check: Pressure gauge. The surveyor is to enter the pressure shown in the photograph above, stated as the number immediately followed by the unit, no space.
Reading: 0.45bar
